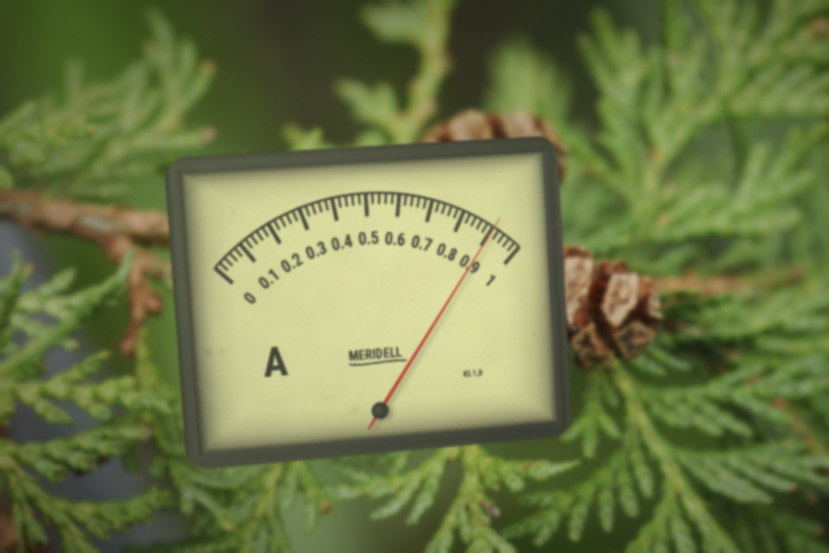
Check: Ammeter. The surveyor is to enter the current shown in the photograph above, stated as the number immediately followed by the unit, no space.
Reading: 0.9A
